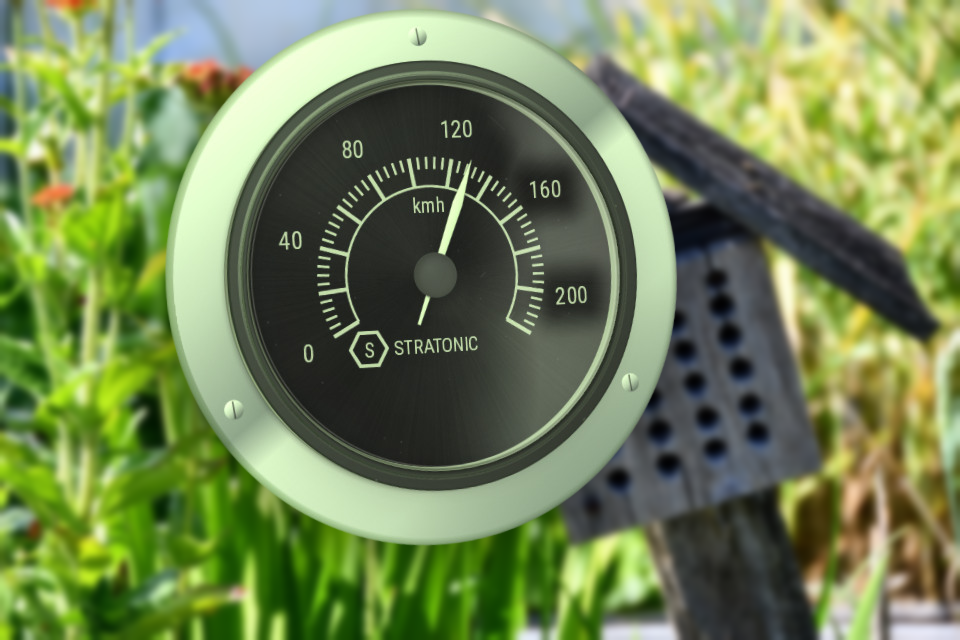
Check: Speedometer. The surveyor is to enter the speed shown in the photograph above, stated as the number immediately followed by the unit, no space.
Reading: 128km/h
